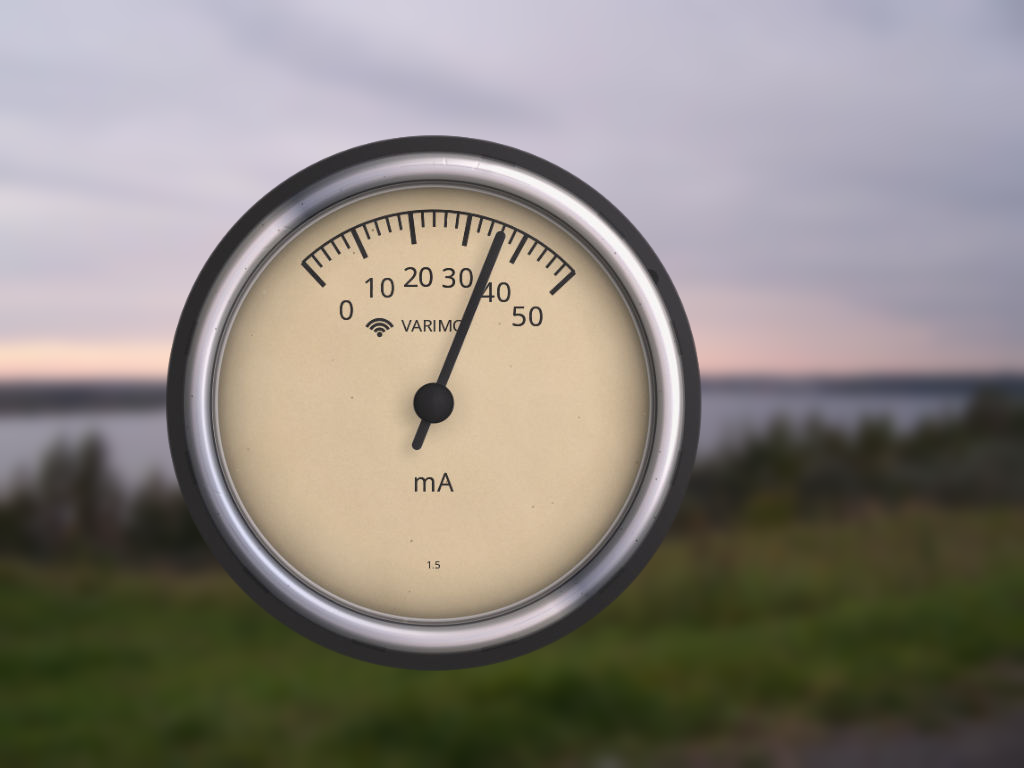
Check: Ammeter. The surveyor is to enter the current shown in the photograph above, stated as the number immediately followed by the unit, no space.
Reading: 36mA
